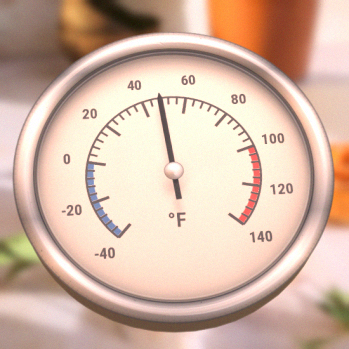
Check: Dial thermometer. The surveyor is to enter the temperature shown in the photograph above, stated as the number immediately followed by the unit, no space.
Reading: 48°F
